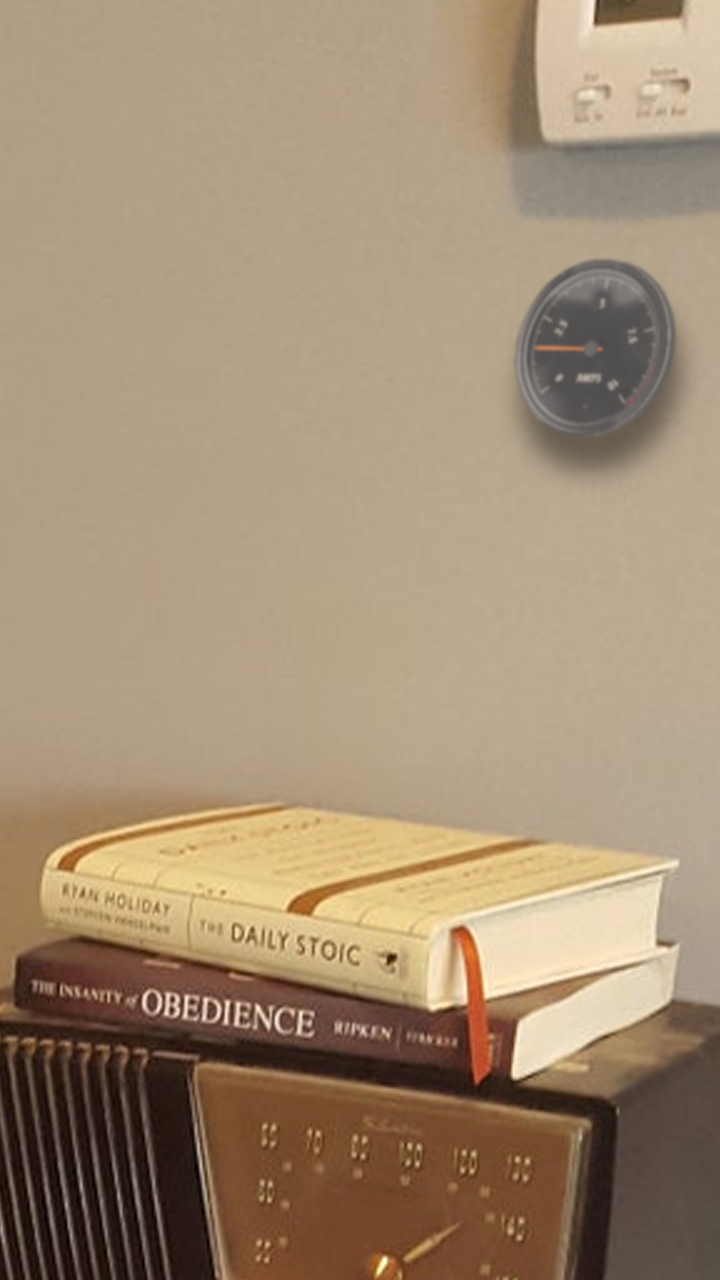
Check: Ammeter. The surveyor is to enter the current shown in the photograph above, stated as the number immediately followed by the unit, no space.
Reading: 1.5A
